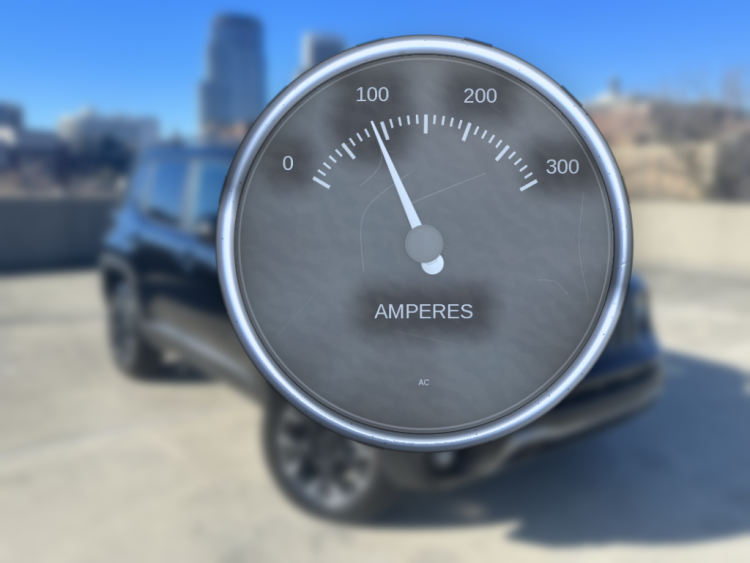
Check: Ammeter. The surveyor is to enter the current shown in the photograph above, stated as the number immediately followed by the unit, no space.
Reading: 90A
